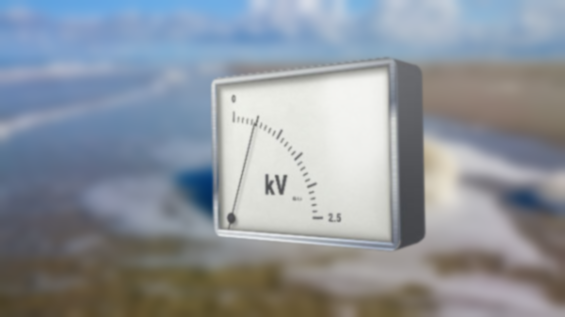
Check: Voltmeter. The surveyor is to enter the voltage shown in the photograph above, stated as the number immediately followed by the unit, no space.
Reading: 0.5kV
